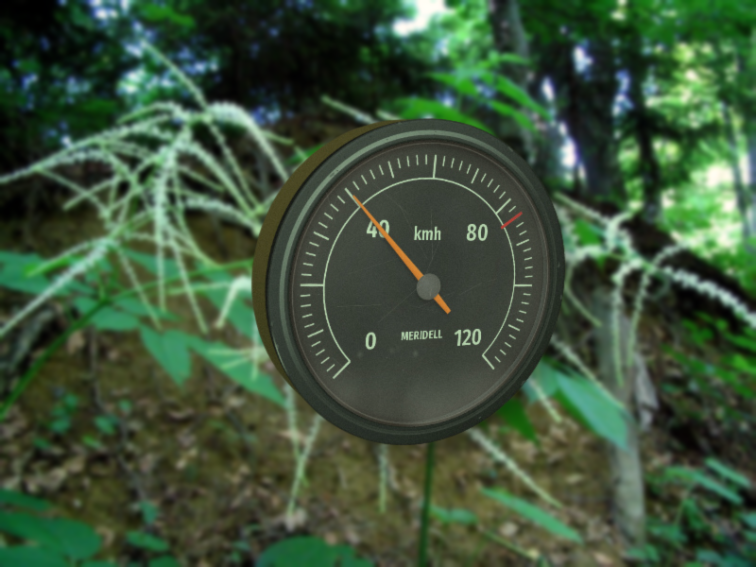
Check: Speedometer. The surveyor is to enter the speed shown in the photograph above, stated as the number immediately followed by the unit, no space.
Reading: 40km/h
